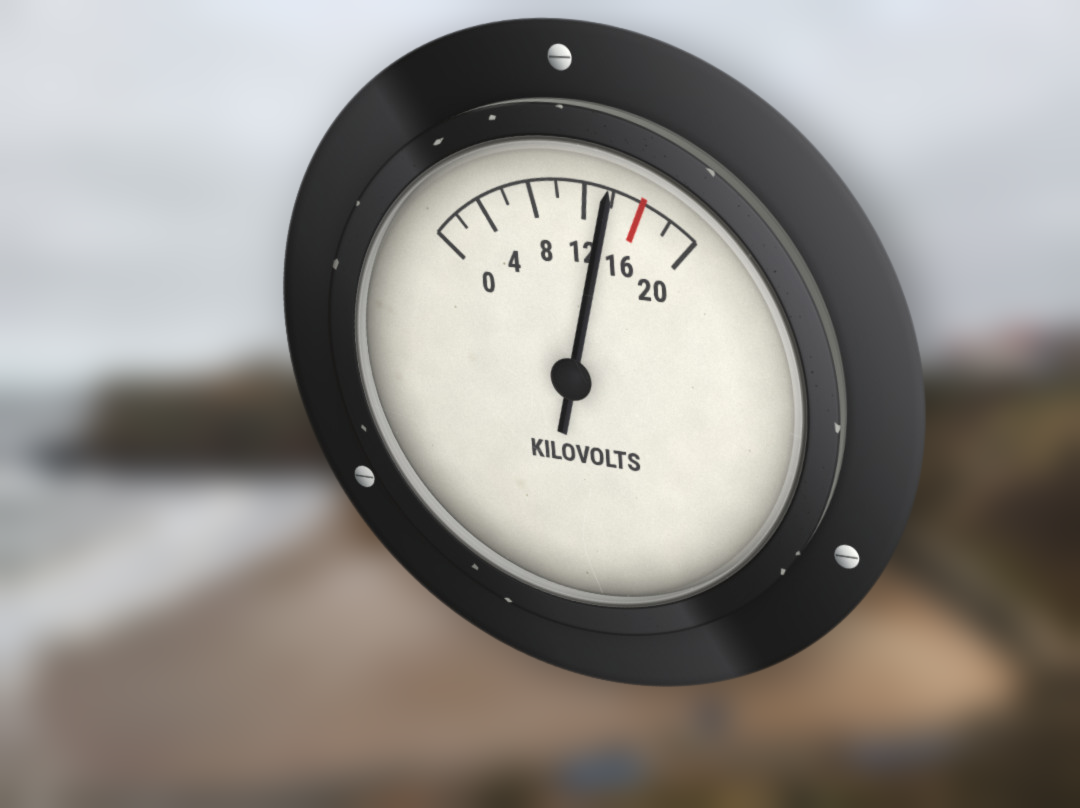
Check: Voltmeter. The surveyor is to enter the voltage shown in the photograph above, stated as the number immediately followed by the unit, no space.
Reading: 14kV
